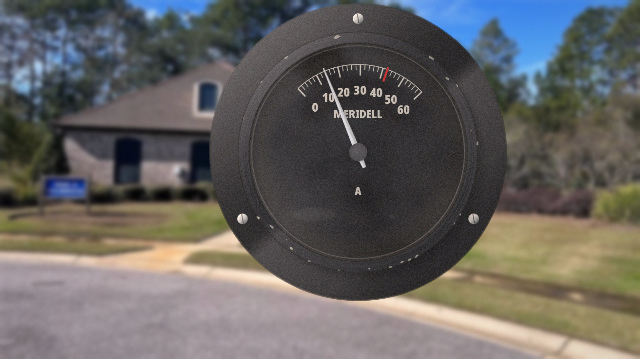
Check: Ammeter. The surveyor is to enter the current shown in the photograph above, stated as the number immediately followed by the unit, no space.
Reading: 14A
